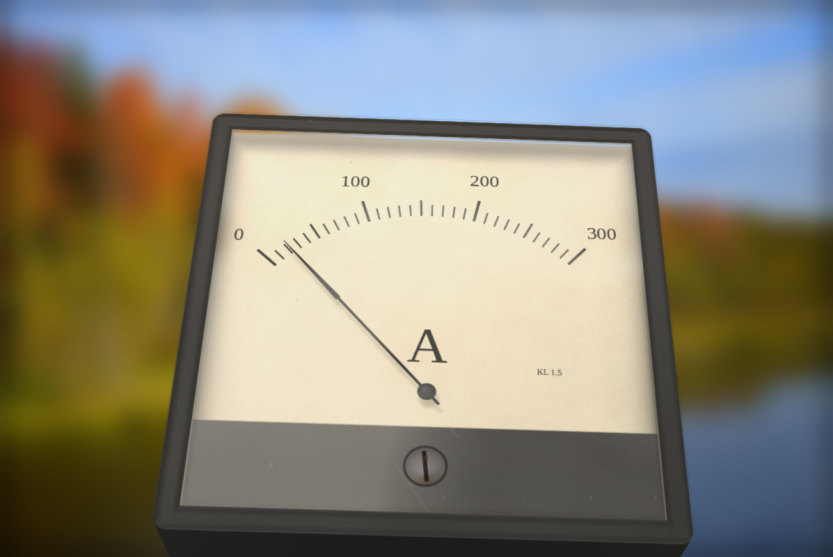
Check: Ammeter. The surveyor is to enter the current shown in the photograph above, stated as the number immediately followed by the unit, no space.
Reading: 20A
